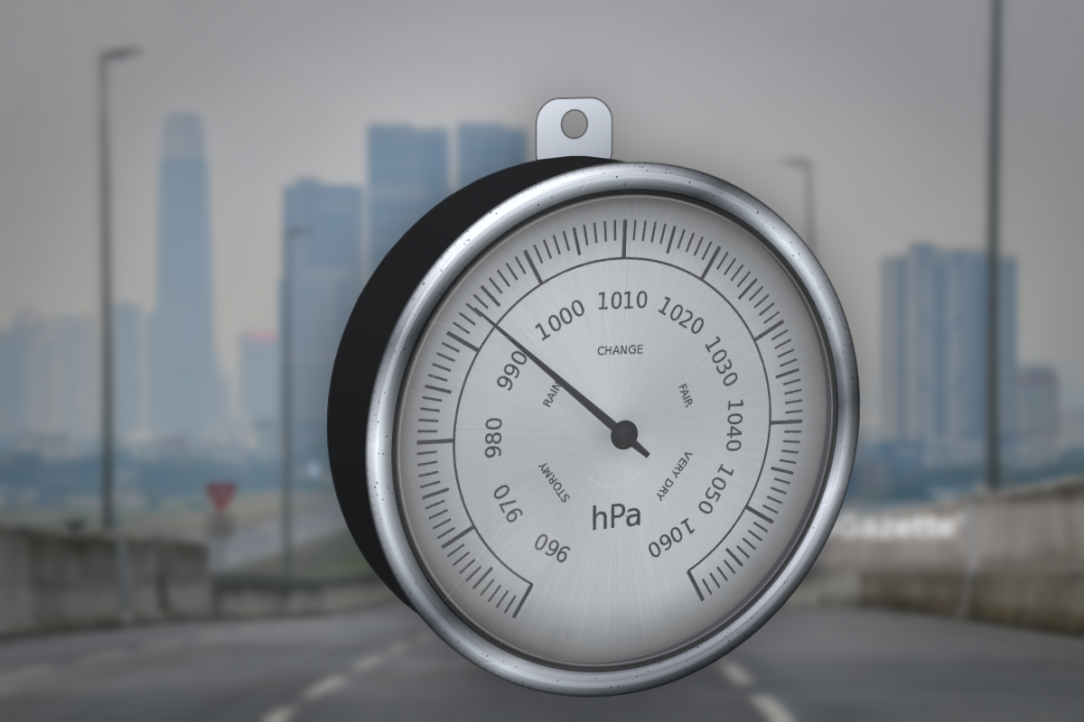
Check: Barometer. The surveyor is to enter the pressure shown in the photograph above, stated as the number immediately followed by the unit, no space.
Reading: 993hPa
